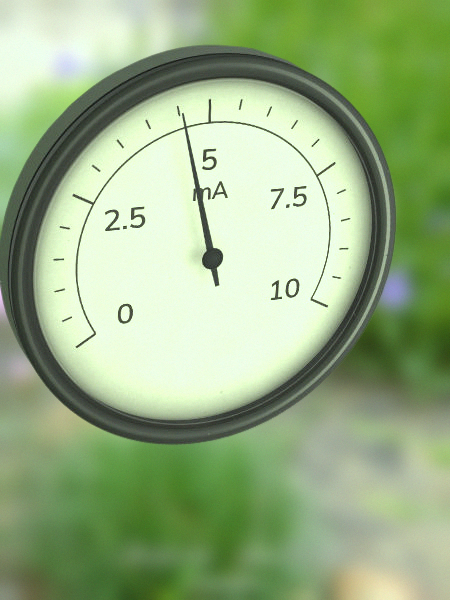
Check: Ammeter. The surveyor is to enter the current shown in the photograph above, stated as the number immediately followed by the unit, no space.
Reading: 4.5mA
